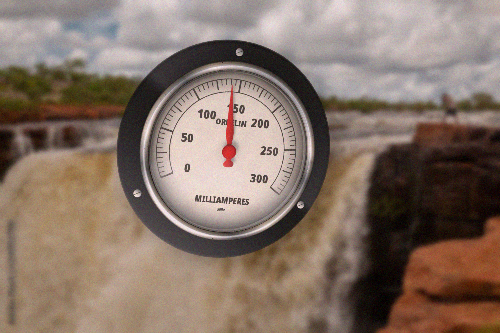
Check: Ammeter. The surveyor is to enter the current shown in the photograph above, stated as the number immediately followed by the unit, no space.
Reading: 140mA
